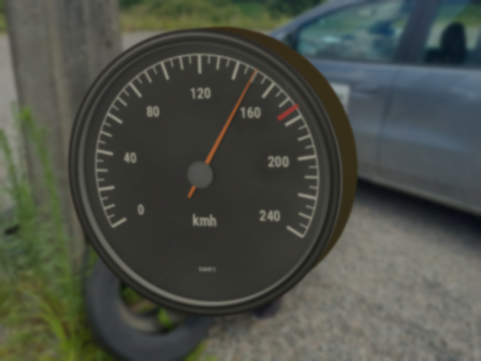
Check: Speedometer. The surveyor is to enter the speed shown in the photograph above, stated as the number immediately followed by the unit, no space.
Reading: 150km/h
